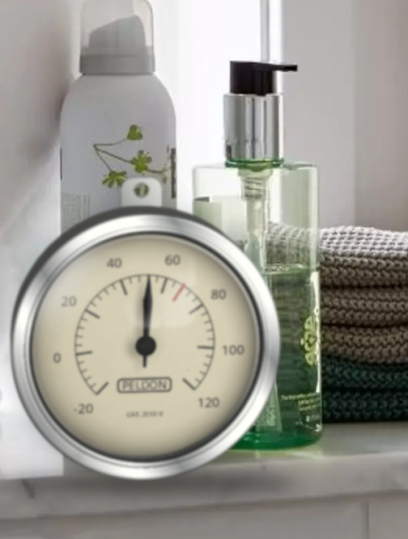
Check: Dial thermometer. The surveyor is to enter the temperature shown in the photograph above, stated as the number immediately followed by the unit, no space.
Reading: 52°F
